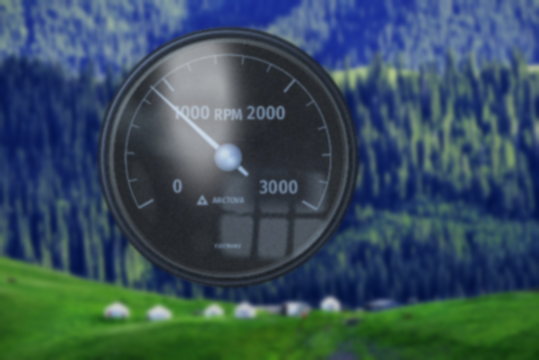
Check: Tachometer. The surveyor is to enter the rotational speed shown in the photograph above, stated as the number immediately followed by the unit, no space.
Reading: 900rpm
